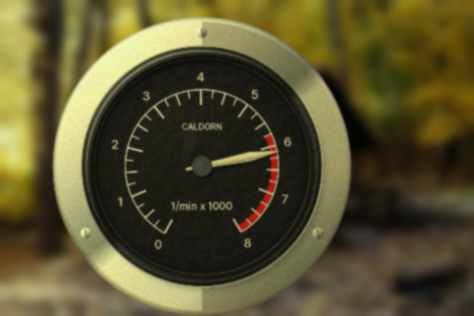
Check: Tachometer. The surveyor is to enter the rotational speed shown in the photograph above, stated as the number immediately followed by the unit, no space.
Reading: 6125rpm
